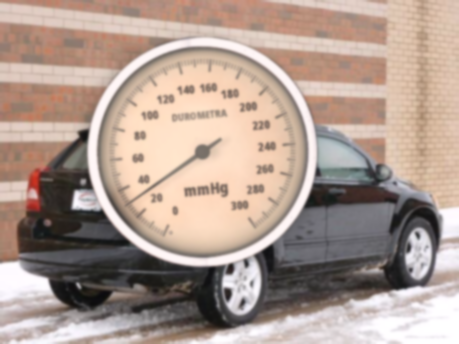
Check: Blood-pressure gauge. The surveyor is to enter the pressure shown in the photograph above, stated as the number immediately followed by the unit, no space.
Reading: 30mmHg
